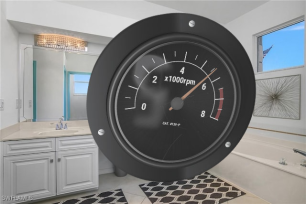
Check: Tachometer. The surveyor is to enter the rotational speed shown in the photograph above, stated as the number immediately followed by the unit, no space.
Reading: 5500rpm
